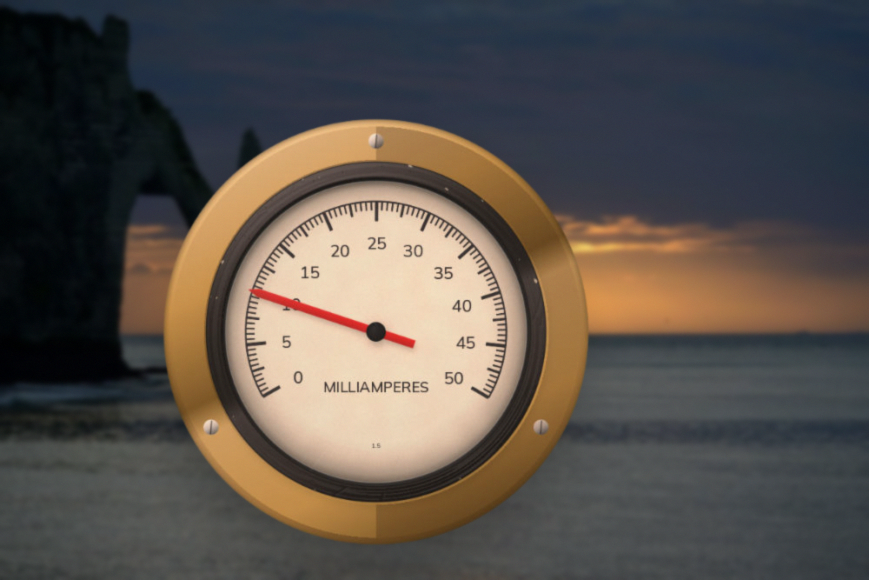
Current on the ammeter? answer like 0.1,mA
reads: 10,mA
